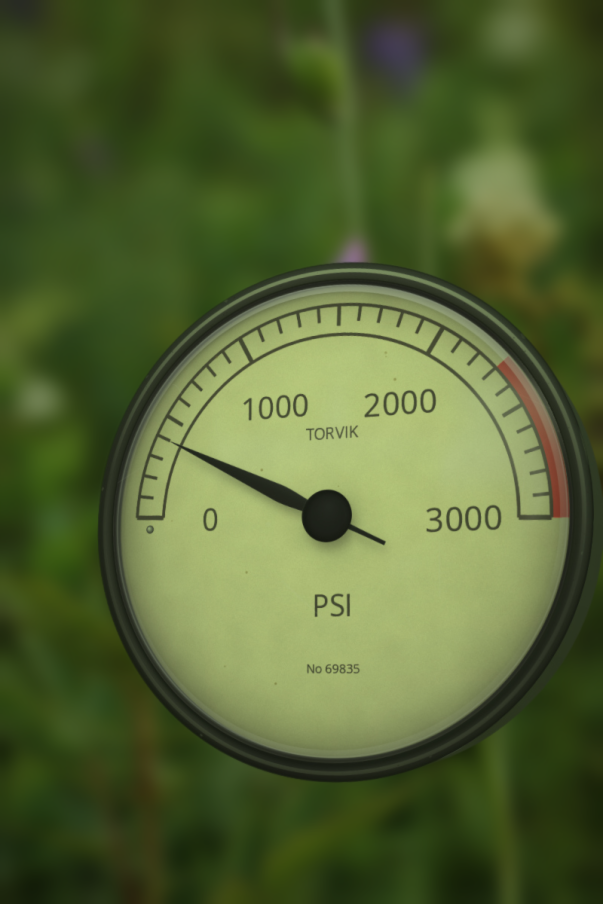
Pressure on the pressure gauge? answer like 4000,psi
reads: 400,psi
